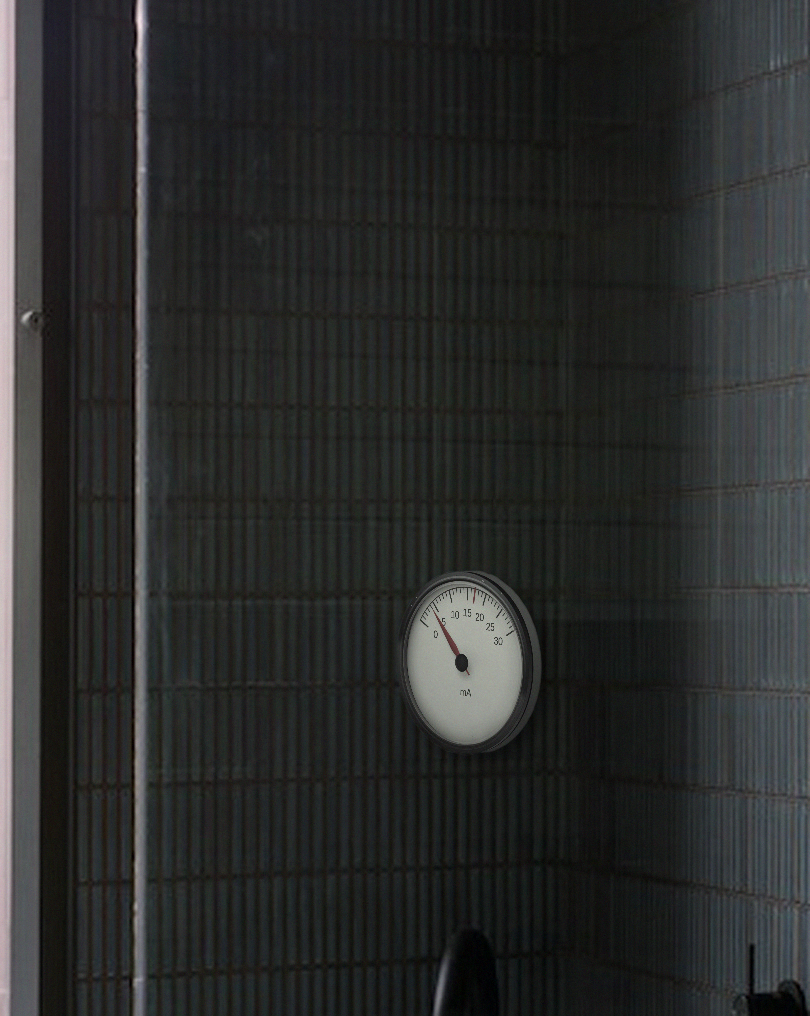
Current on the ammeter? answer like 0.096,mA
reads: 5,mA
